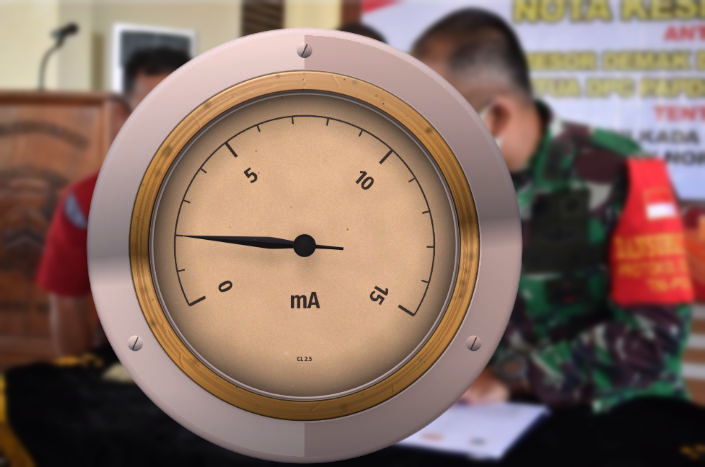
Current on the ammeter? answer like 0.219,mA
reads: 2,mA
